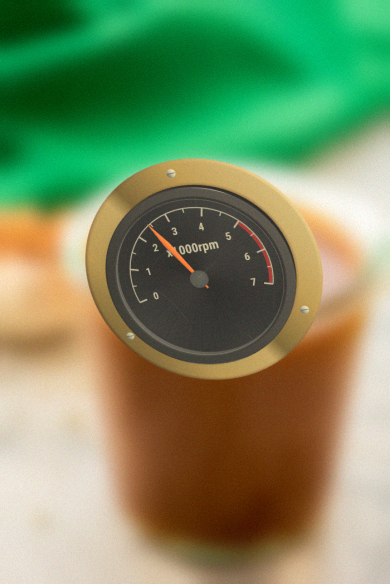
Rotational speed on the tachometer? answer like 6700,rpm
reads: 2500,rpm
